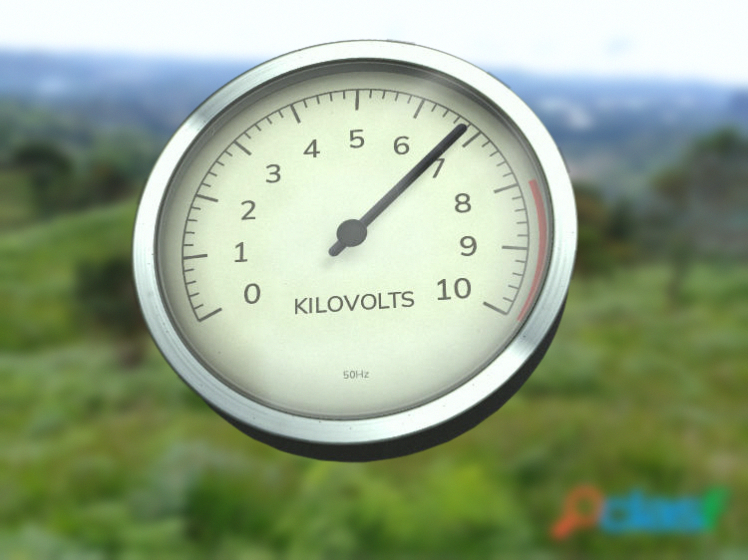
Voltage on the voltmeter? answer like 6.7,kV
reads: 6.8,kV
